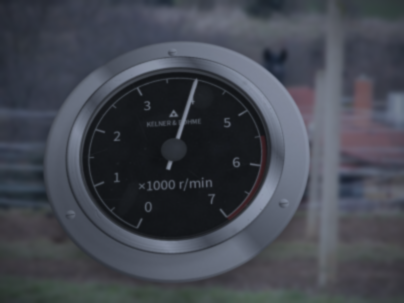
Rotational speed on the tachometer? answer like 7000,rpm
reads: 4000,rpm
